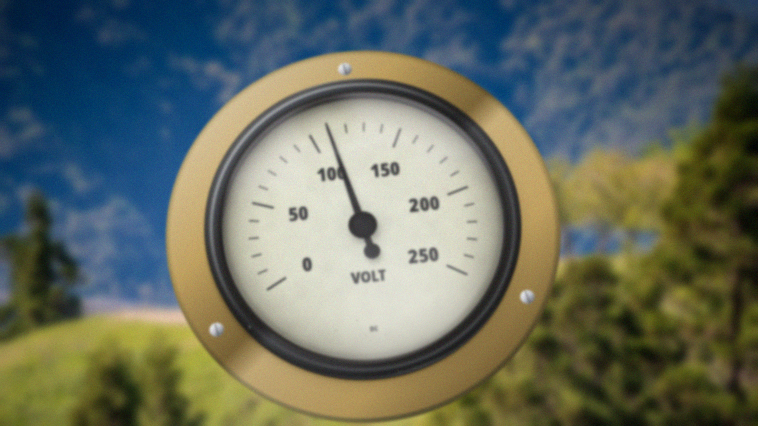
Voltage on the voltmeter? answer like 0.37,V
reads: 110,V
